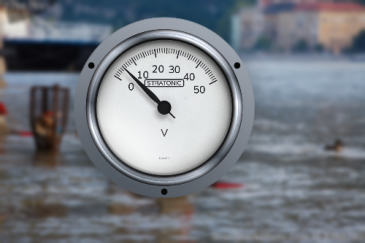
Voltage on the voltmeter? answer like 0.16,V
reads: 5,V
